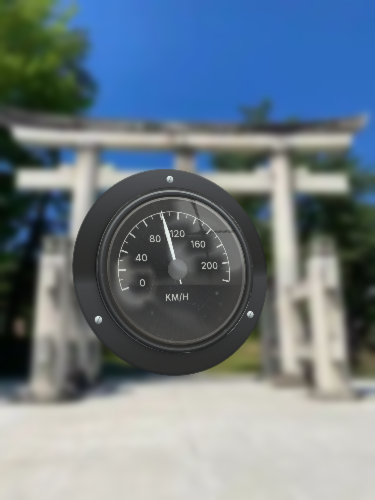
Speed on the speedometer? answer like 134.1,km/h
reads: 100,km/h
